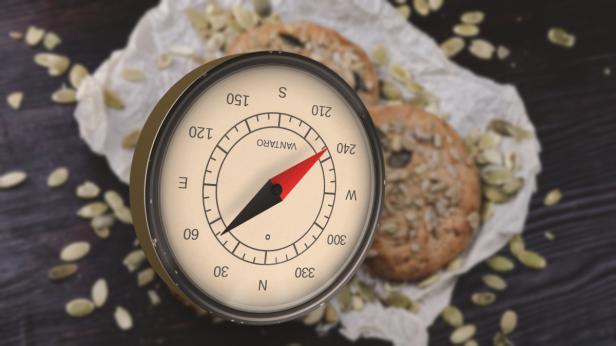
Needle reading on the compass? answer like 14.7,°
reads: 230,°
